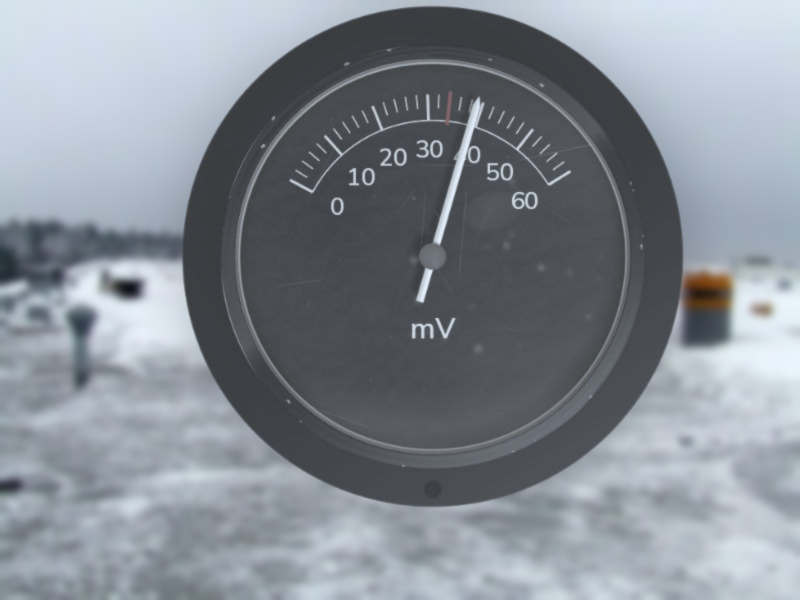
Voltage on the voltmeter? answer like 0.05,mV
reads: 39,mV
